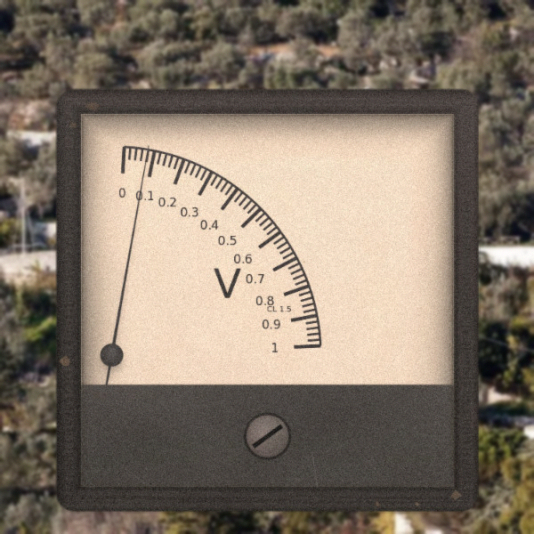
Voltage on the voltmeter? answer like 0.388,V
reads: 0.08,V
